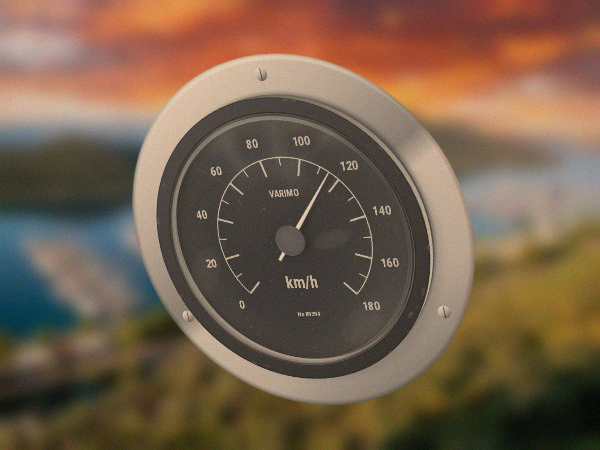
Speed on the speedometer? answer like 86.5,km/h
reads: 115,km/h
